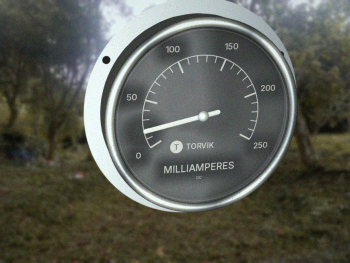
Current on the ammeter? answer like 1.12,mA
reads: 20,mA
